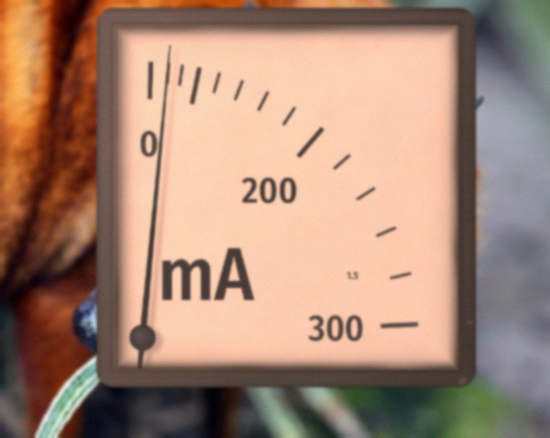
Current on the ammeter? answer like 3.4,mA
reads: 60,mA
